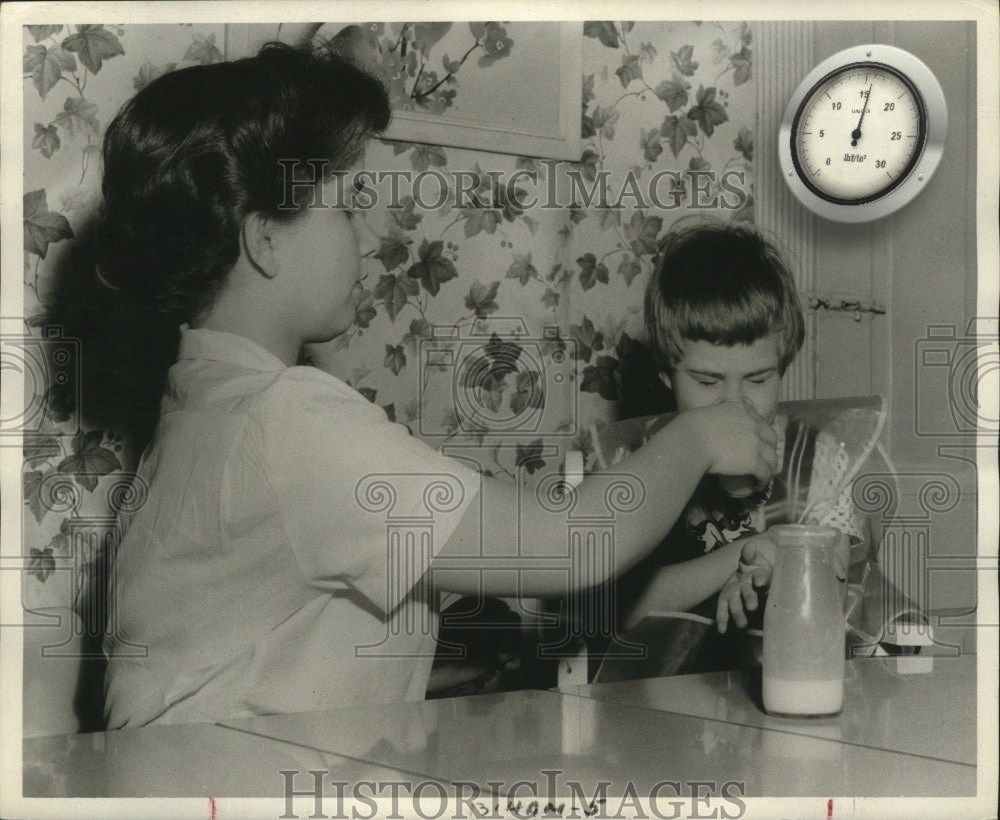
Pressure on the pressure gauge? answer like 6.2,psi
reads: 16,psi
